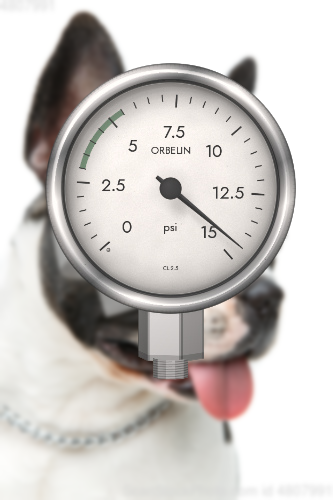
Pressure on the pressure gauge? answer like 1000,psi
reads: 14.5,psi
